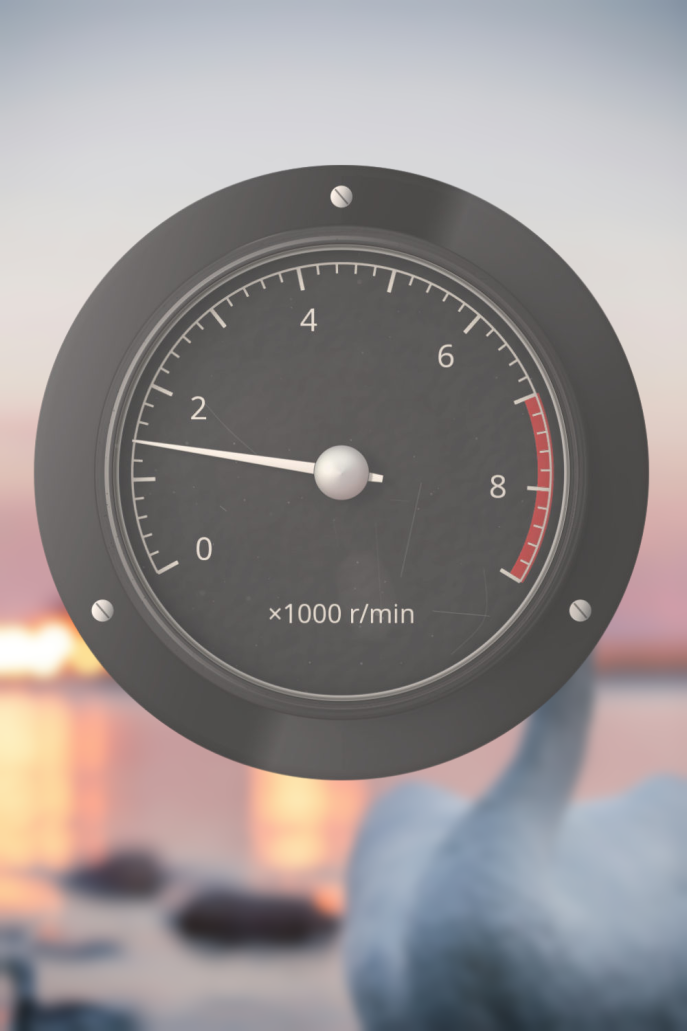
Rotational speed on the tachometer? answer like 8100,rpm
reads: 1400,rpm
